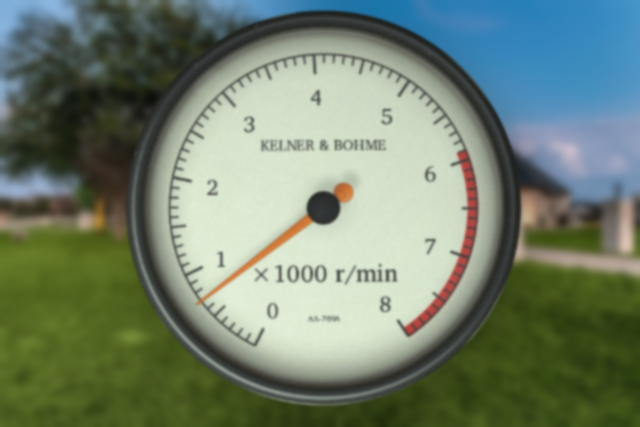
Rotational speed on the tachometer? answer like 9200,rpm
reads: 700,rpm
